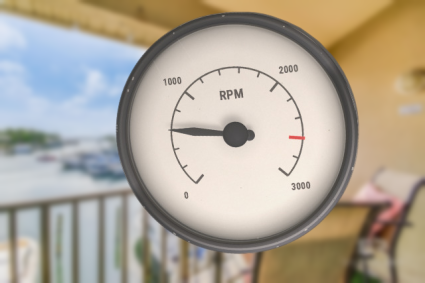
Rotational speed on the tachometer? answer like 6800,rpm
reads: 600,rpm
